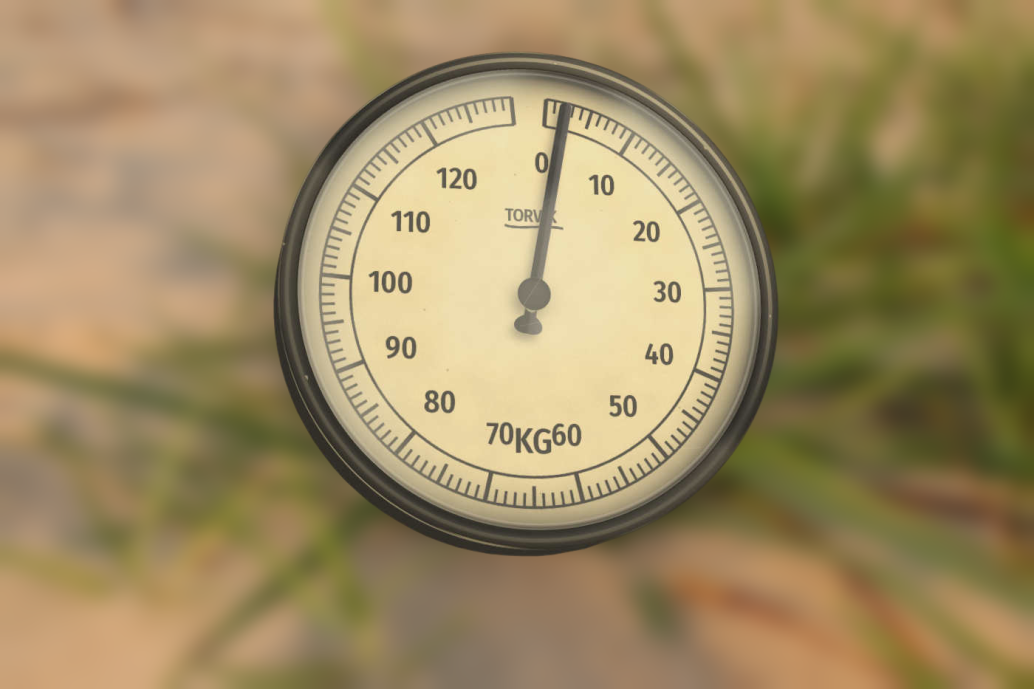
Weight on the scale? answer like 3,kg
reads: 2,kg
